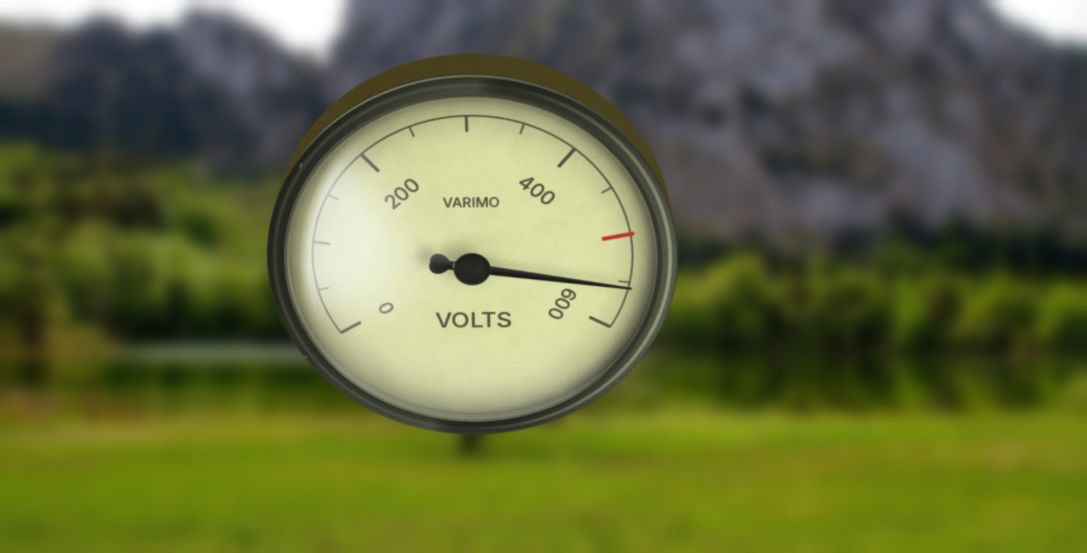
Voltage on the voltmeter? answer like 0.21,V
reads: 550,V
